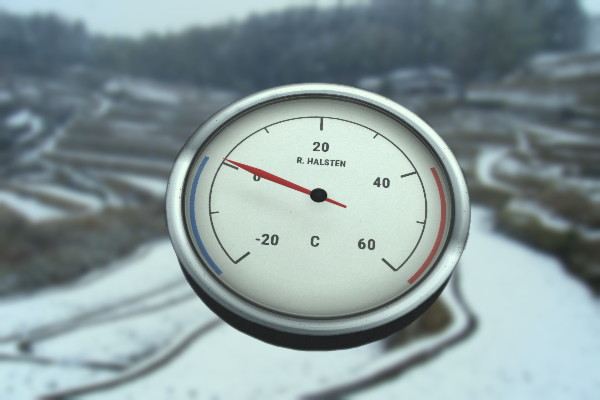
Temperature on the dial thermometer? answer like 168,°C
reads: 0,°C
